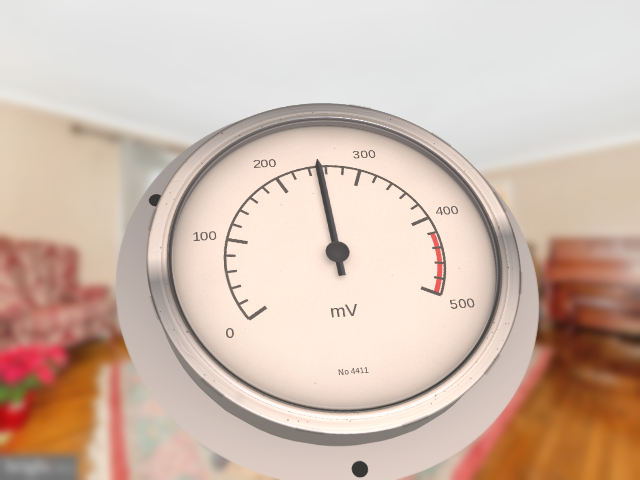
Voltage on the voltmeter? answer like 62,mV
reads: 250,mV
